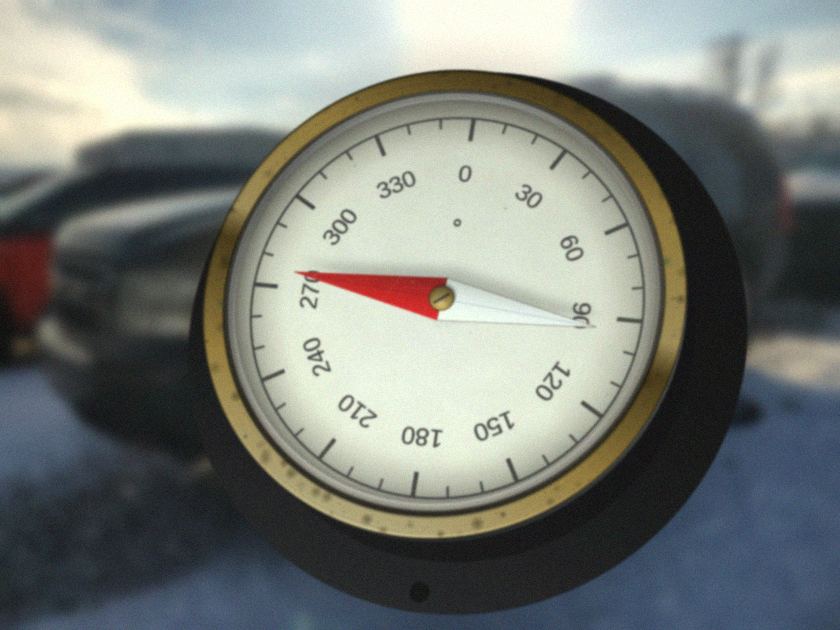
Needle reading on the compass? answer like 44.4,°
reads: 275,°
